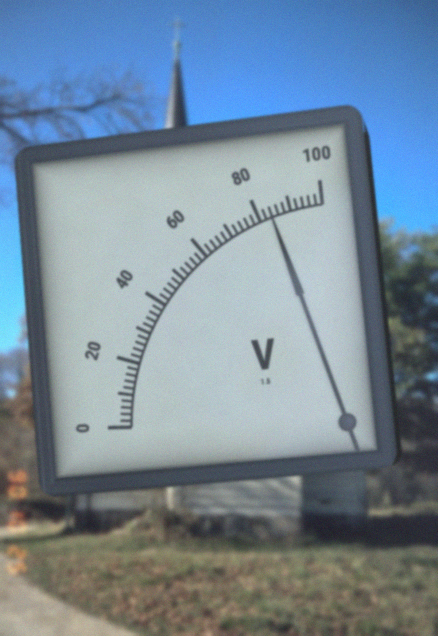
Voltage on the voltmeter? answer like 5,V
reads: 84,V
